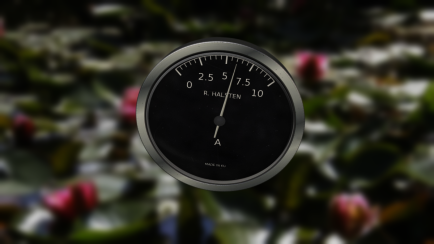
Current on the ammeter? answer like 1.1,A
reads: 6,A
